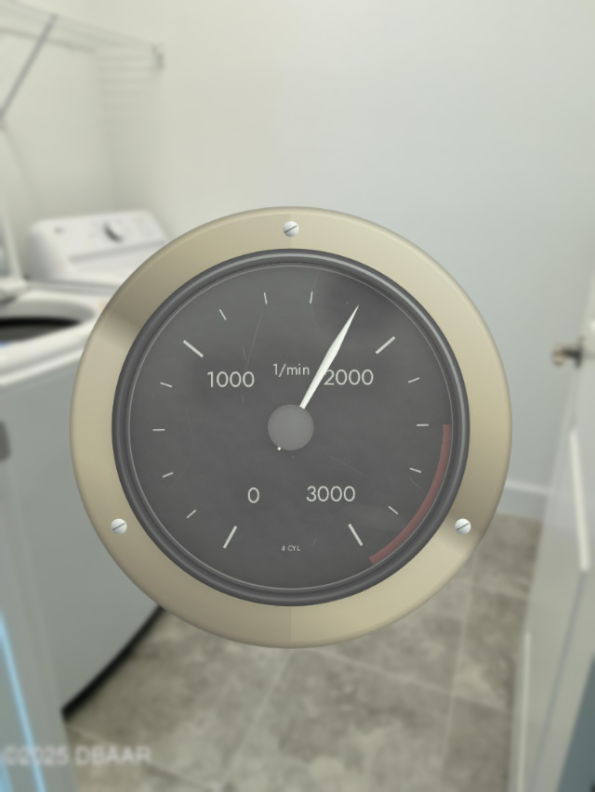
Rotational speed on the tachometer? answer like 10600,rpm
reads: 1800,rpm
